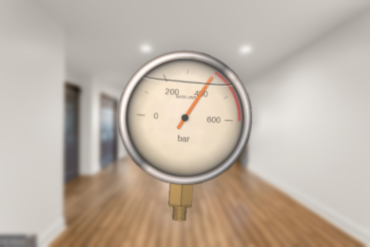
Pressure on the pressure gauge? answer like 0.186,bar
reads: 400,bar
